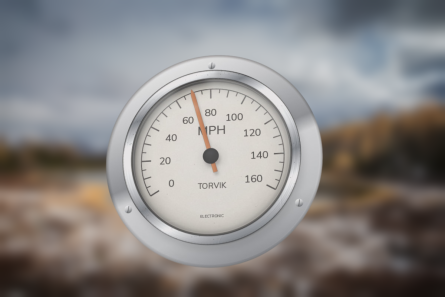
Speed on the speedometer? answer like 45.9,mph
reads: 70,mph
